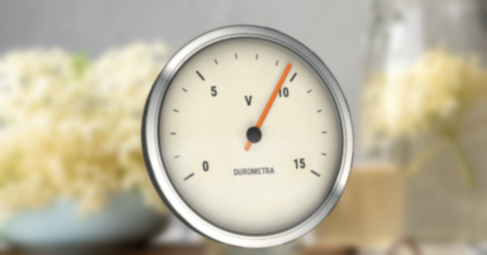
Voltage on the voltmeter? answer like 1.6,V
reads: 9.5,V
